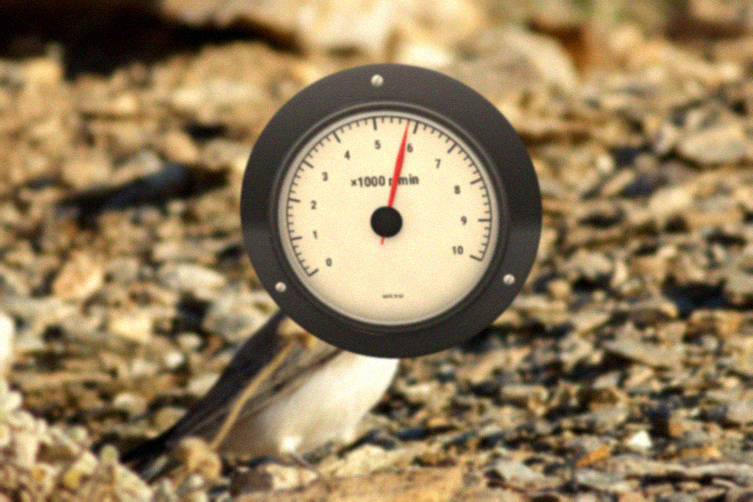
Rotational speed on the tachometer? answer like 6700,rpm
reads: 5800,rpm
